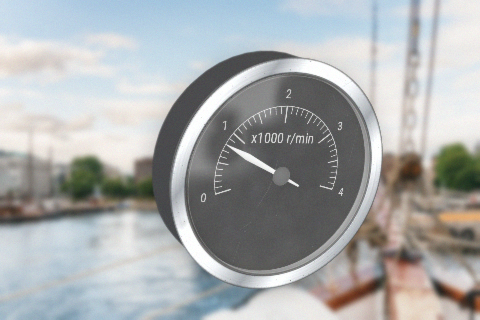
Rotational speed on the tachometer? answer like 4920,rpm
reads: 800,rpm
